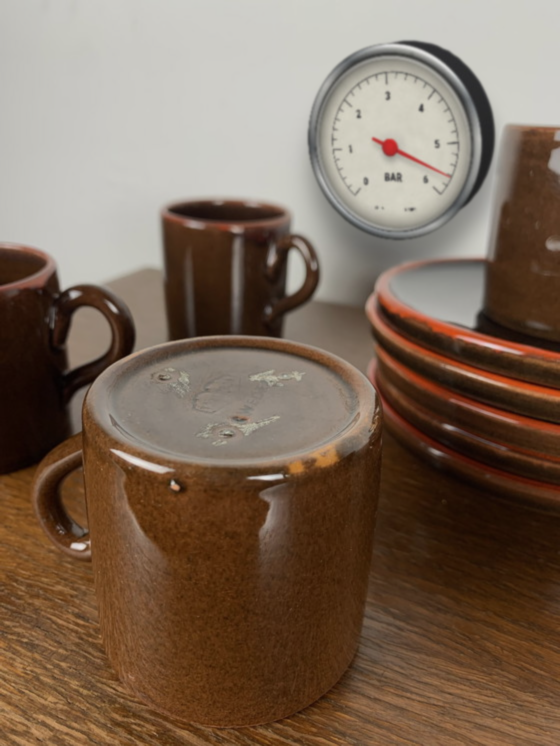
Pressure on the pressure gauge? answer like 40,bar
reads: 5.6,bar
